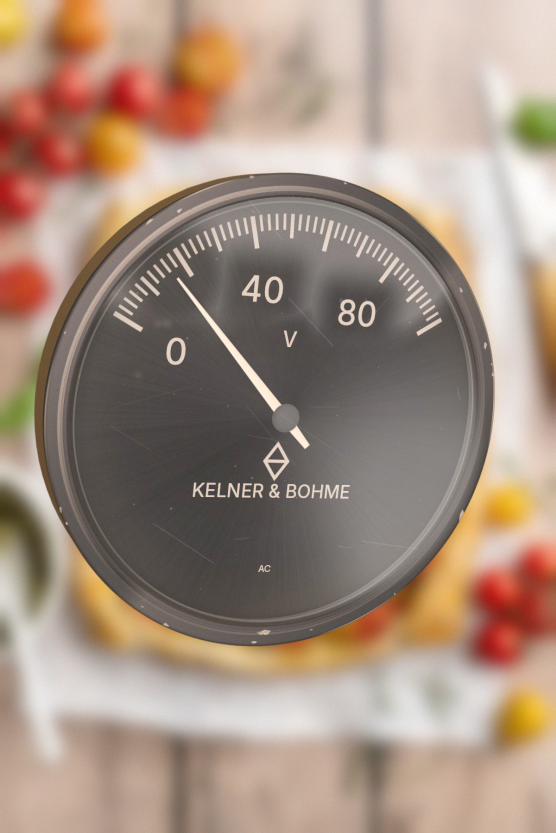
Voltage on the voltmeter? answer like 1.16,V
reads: 16,V
